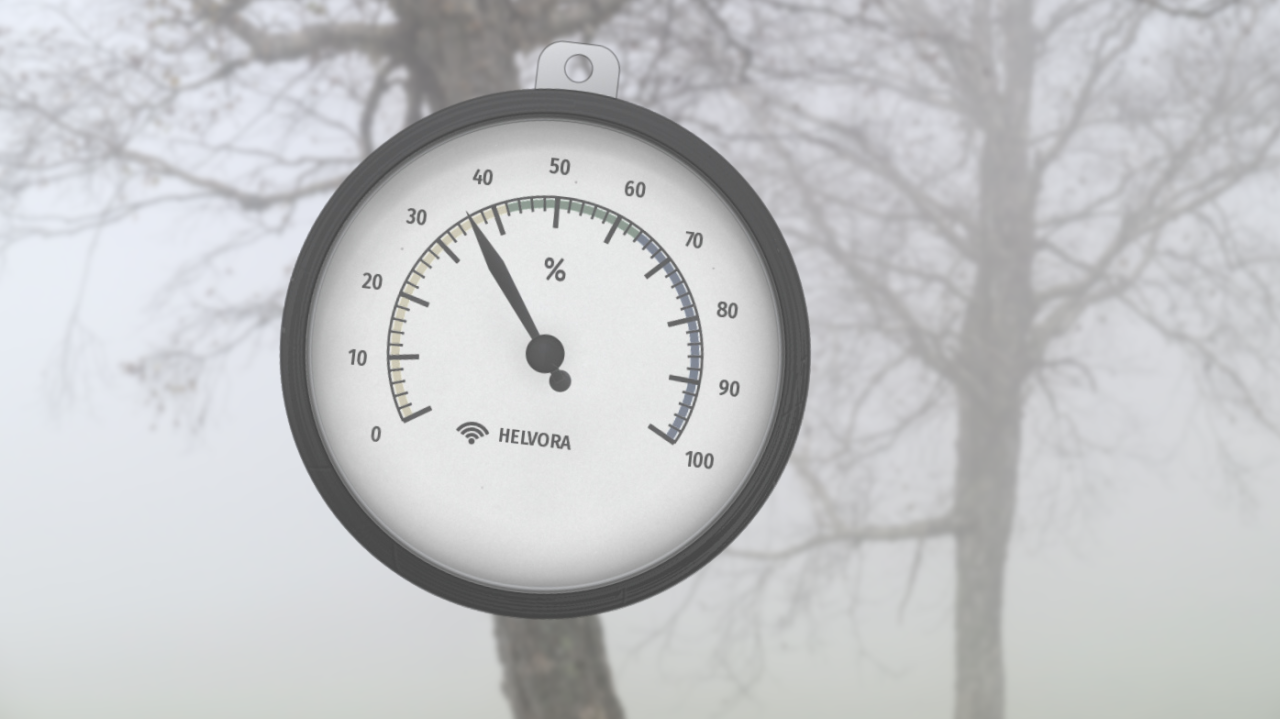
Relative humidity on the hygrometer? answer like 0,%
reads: 36,%
